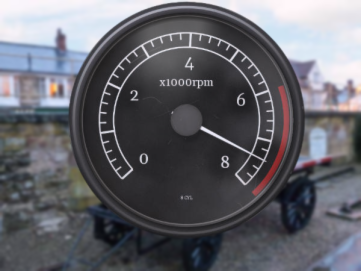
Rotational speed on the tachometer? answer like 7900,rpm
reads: 7400,rpm
